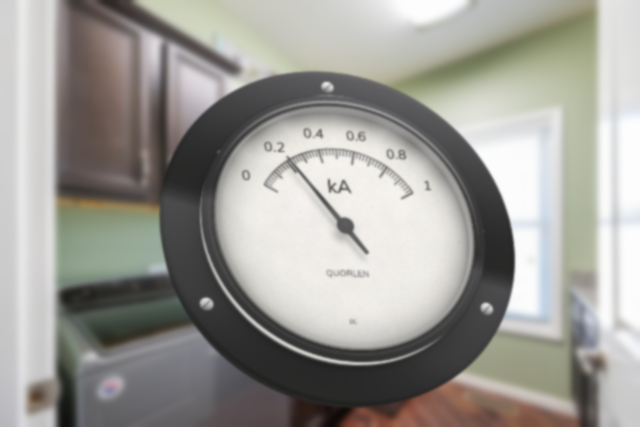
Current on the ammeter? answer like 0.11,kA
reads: 0.2,kA
